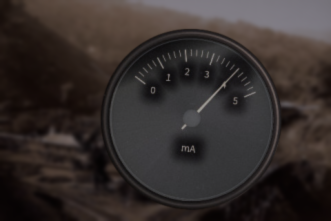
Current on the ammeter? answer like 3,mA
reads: 4,mA
